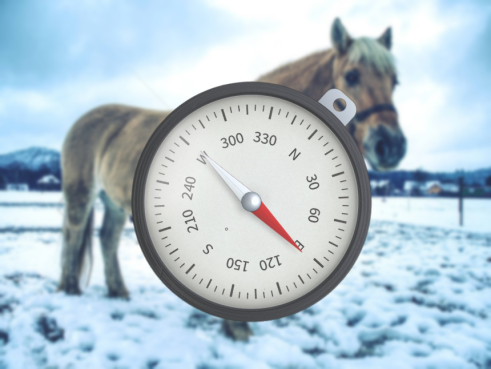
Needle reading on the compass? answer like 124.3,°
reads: 92.5,°
